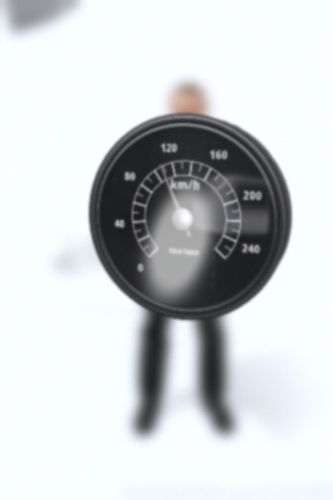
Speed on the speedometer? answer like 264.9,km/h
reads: 110,km/h
